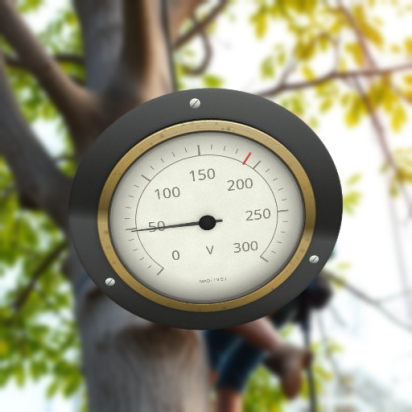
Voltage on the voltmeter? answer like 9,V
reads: 50,V
